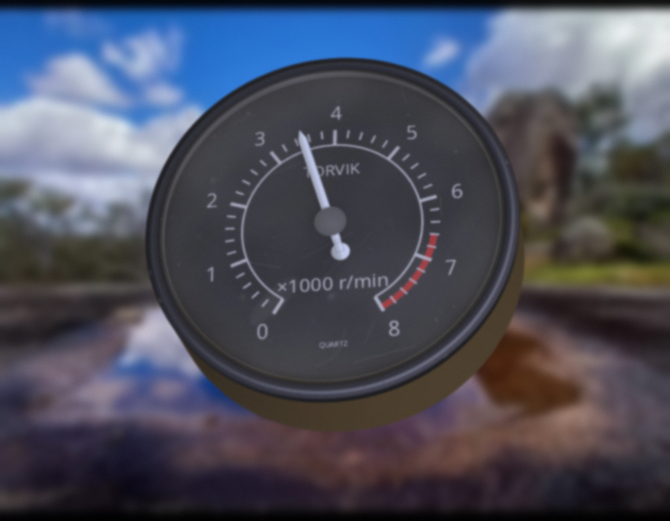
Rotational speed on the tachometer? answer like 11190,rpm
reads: 3500,rpm
